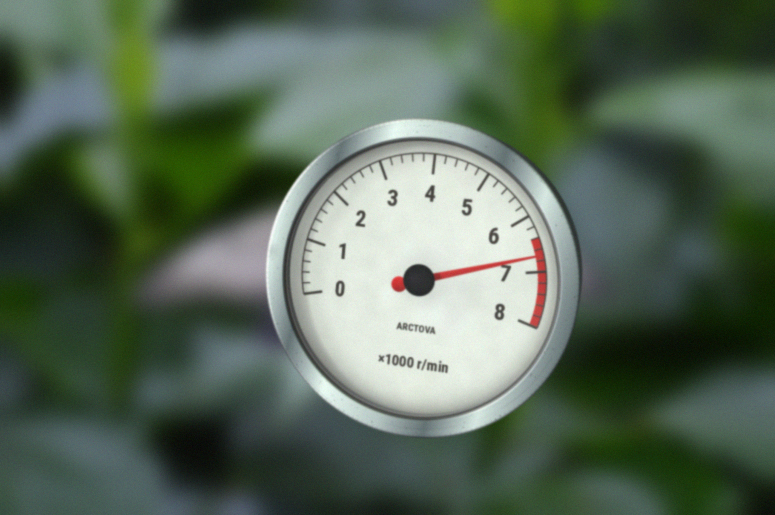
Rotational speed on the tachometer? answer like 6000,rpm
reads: 6700,rpm
